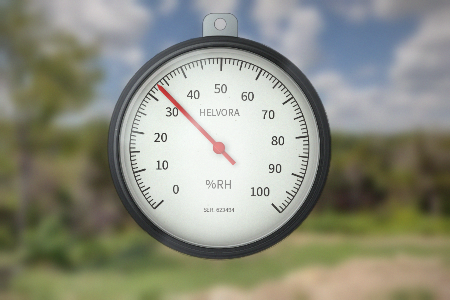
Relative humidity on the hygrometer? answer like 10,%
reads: 33,%
